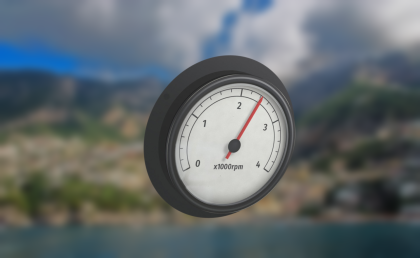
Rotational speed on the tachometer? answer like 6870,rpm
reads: 2400,rpm
